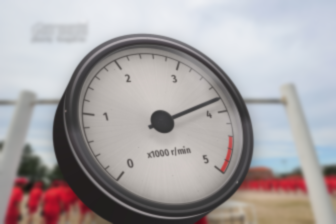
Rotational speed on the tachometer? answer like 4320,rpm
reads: 3800,rpm
